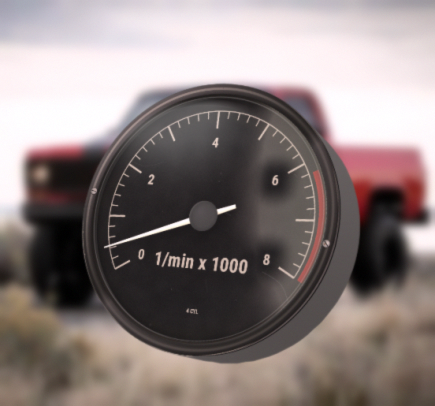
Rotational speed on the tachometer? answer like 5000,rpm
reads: 400,rpm
